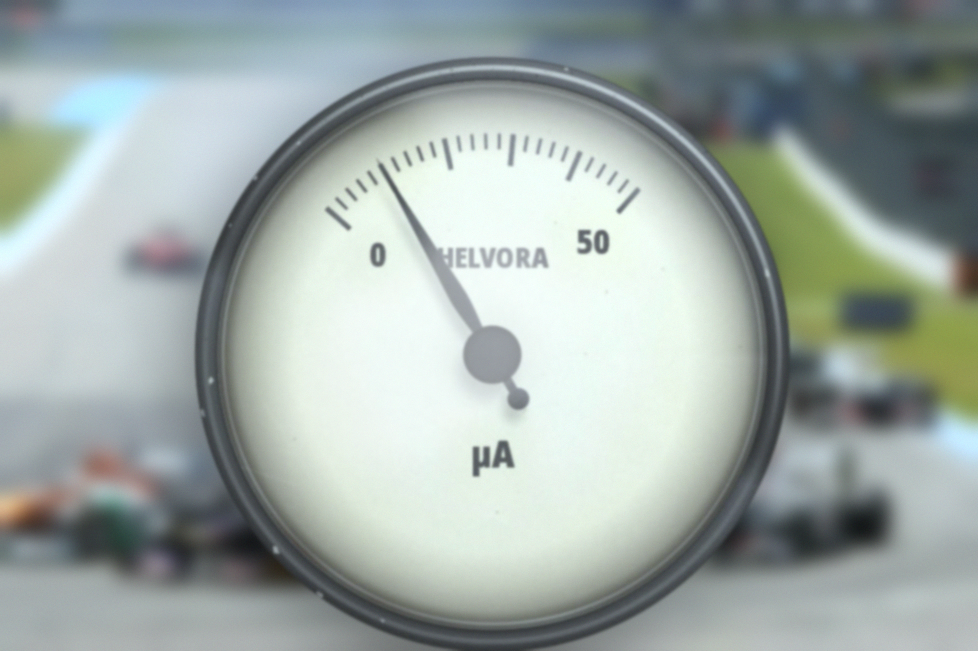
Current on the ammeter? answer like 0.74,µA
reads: 10,µA
